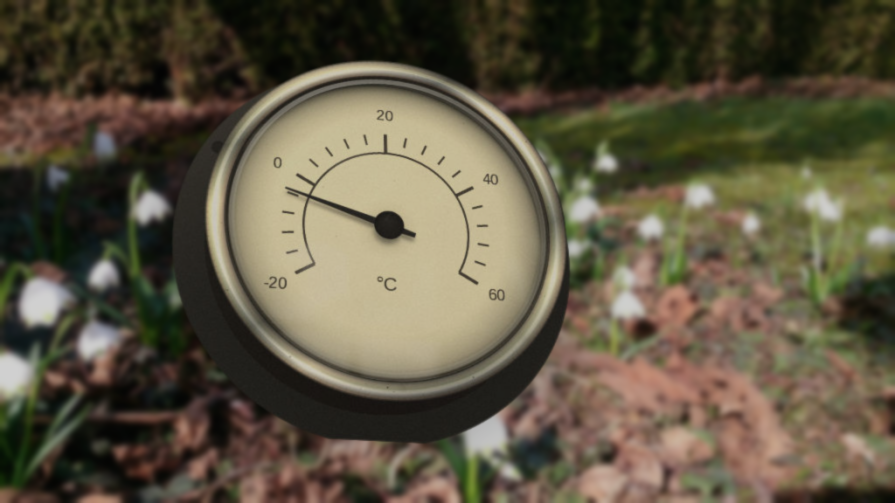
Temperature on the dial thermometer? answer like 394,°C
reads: -4,°C
